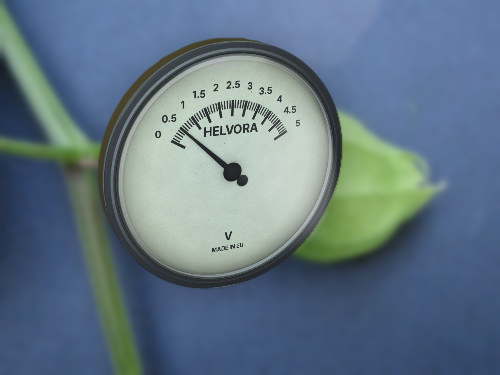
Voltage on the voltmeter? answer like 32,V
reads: 0.5,V
